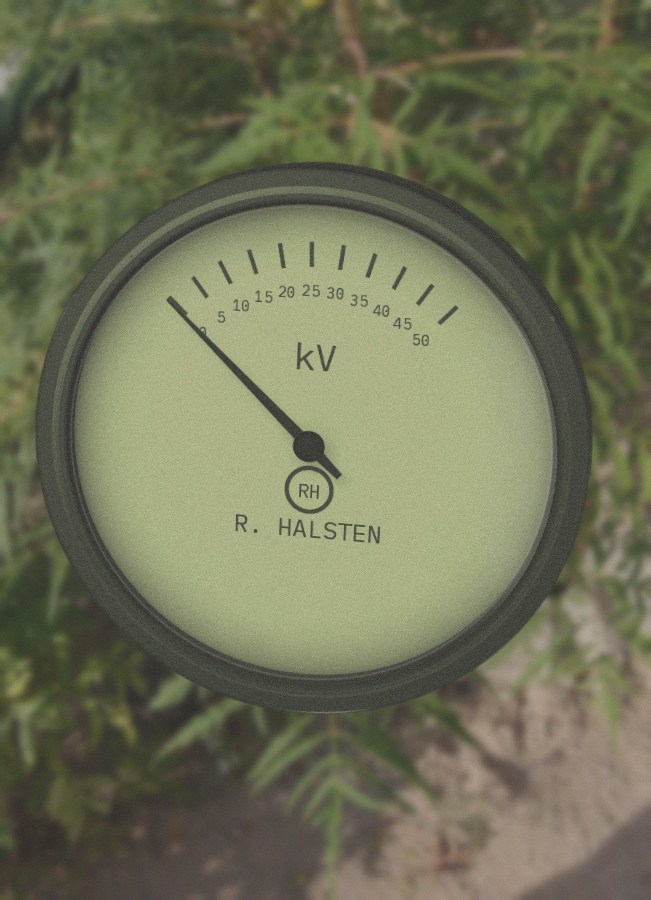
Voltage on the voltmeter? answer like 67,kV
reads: 0,kV
